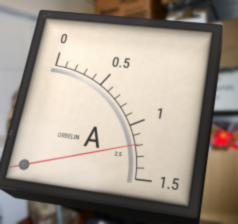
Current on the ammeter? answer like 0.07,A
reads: 1.2,A
